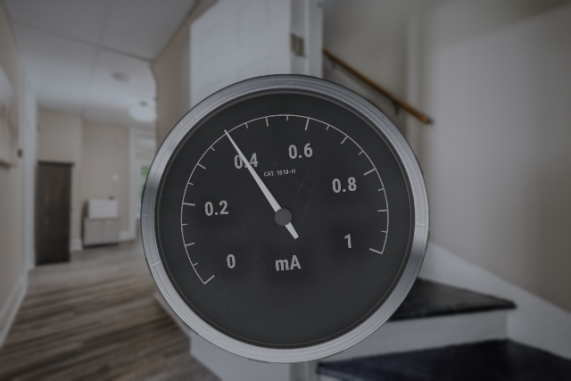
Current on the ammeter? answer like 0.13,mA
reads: 0.4,mA
